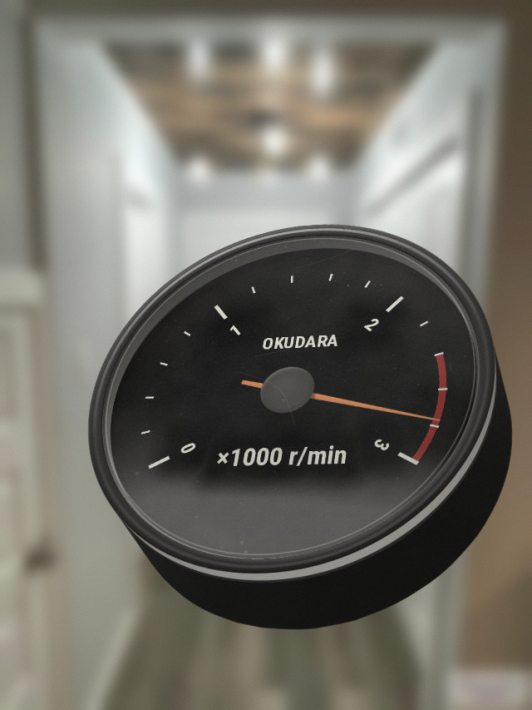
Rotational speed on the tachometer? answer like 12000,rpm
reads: 2800,rpm
